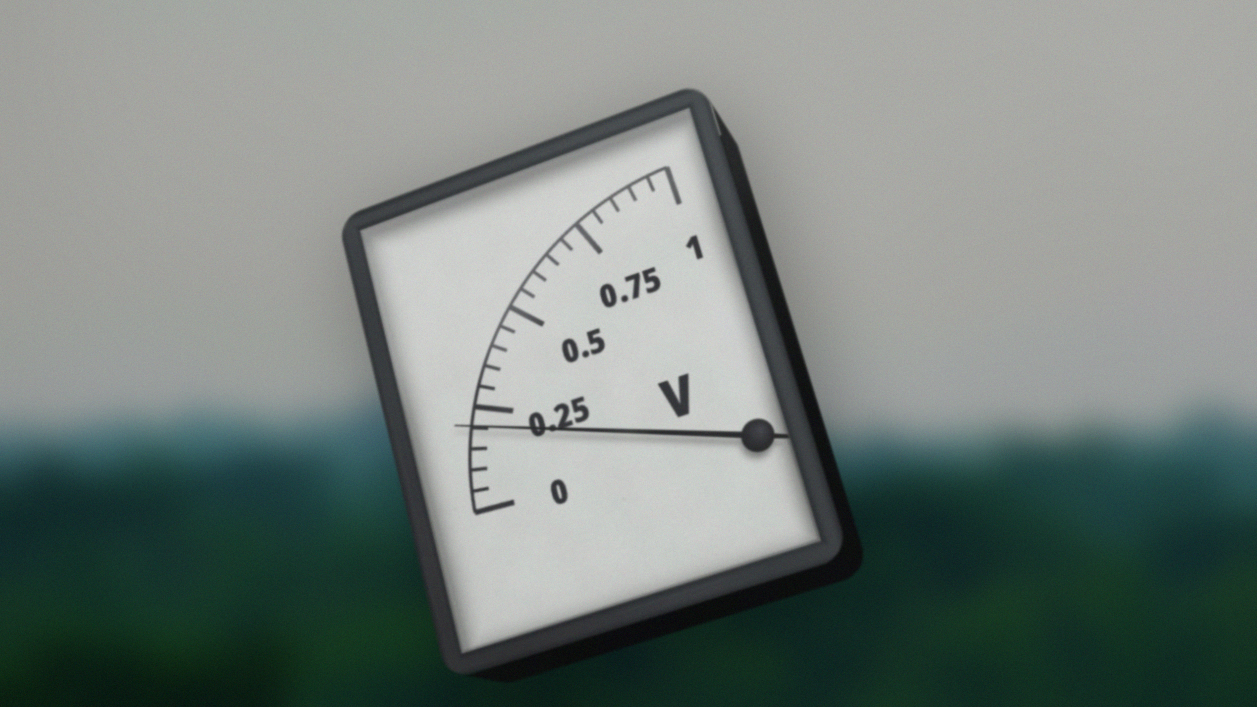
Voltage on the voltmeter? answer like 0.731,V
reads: 0.2,V
